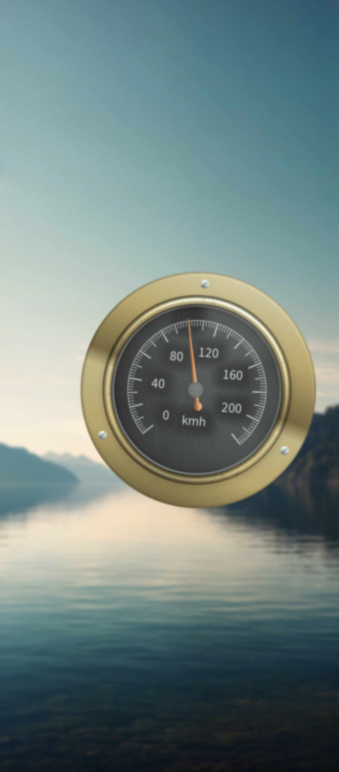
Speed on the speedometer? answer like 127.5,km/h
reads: 100,km/h
